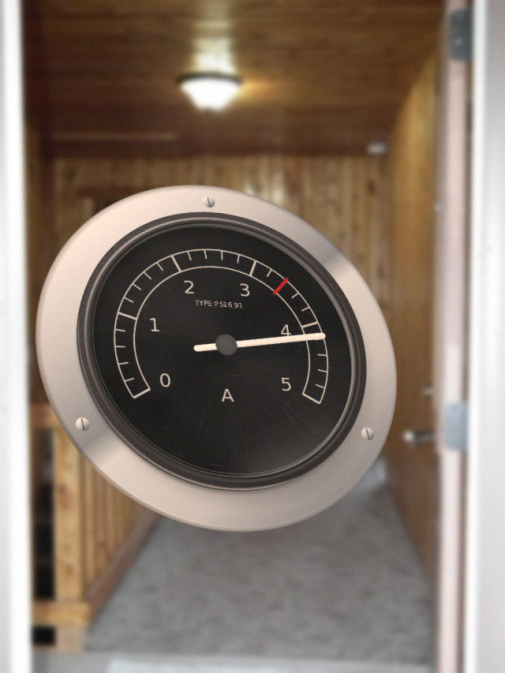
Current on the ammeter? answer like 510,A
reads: 4.2,A
